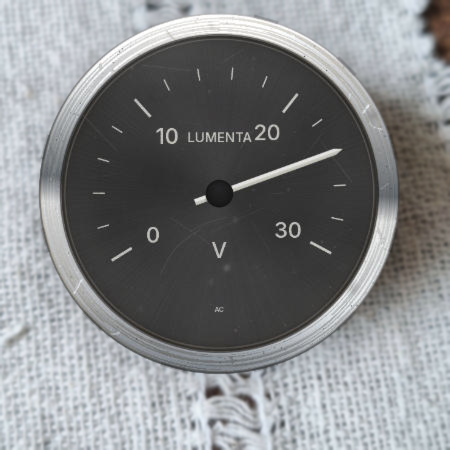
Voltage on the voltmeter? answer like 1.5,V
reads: 24,V
